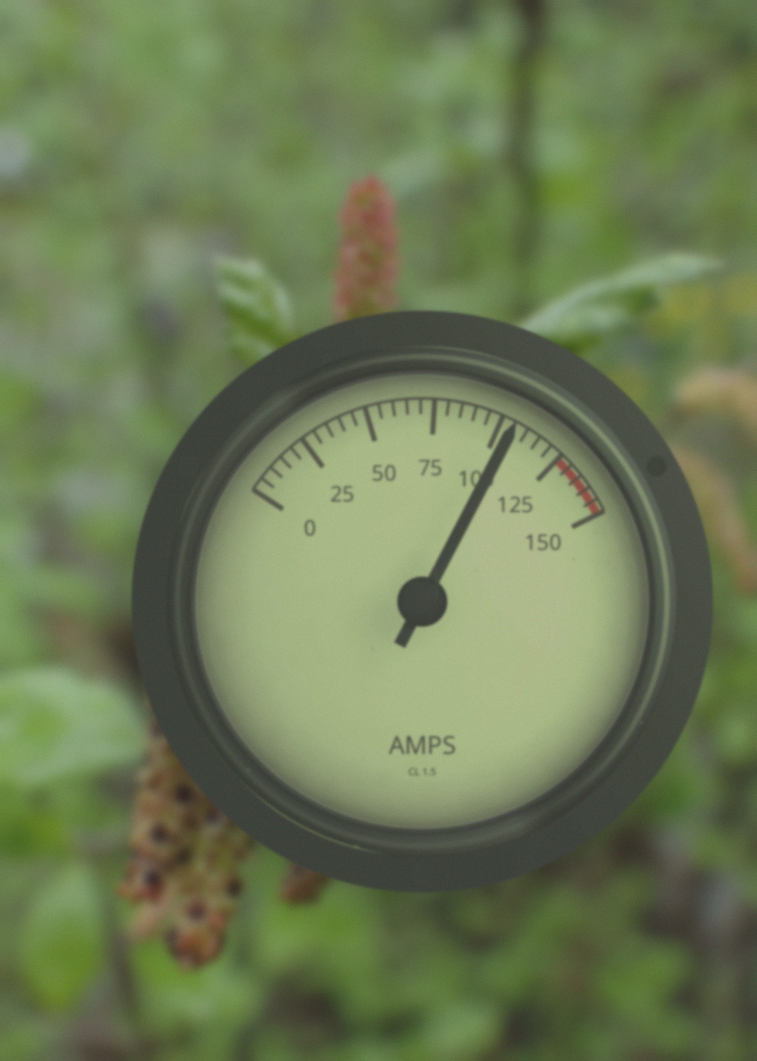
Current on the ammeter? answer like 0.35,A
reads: 105,A
